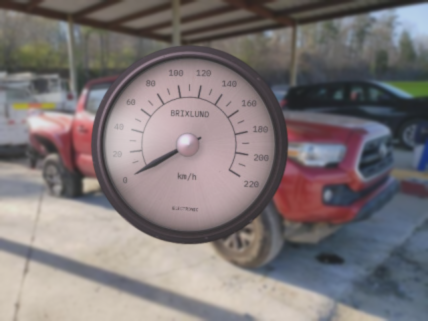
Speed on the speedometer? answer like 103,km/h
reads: 0,km/h
